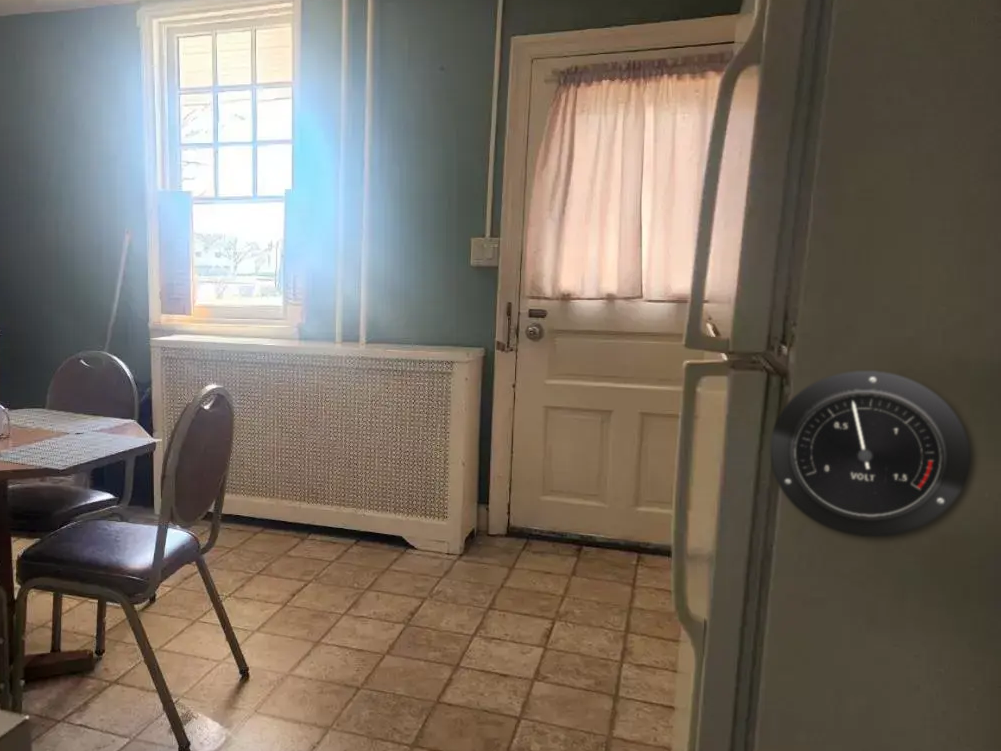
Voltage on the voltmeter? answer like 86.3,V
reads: 0.65,V
